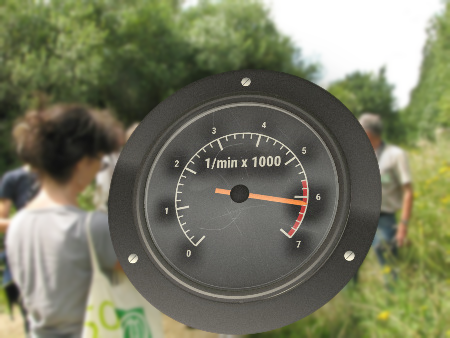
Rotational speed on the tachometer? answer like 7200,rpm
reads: 6200,rpm
